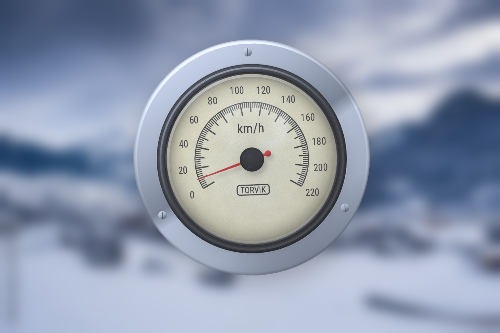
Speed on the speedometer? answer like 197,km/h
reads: 10,km/h
